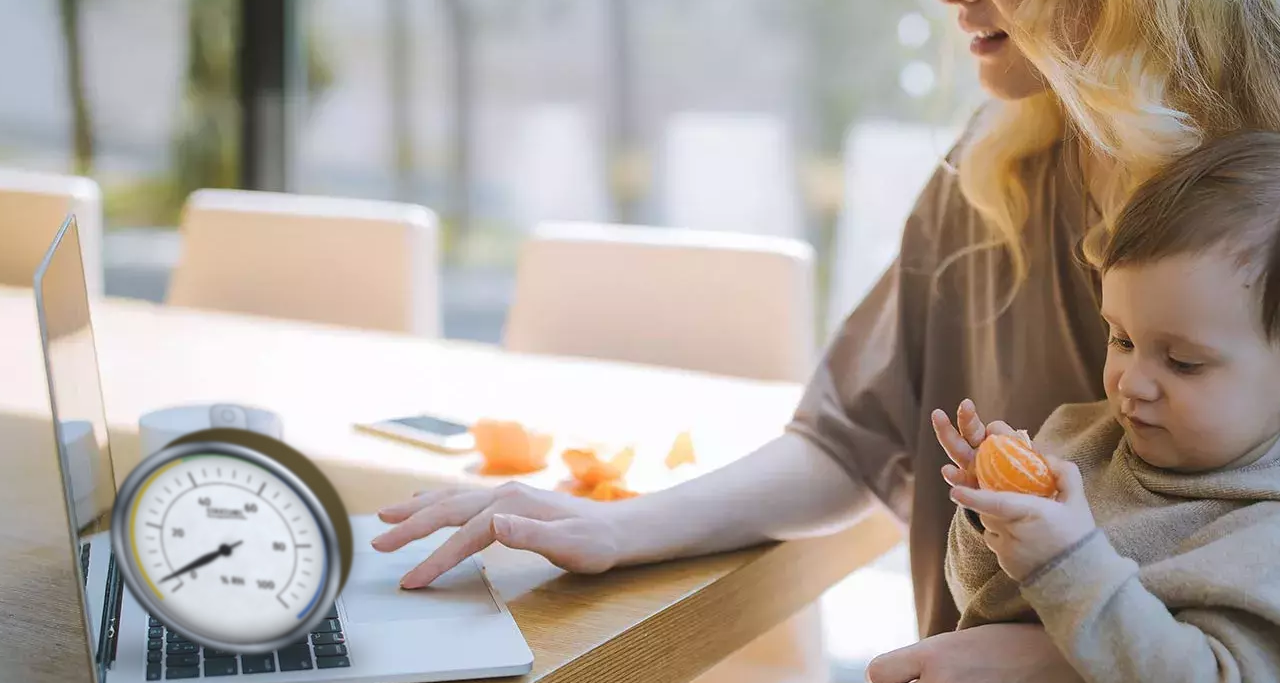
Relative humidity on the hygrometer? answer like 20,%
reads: 4,%
